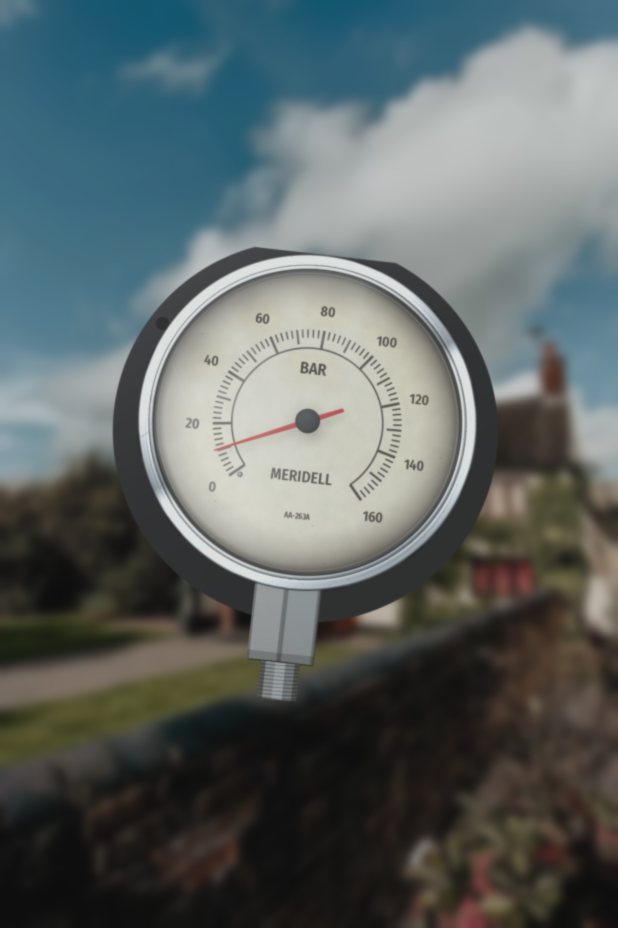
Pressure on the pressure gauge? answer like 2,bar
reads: 10,bar
